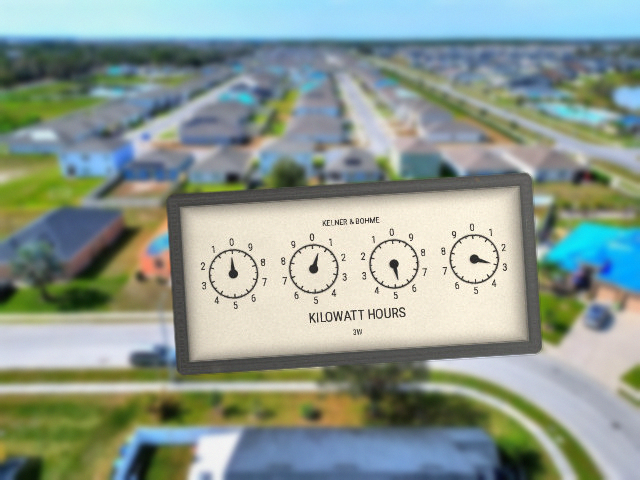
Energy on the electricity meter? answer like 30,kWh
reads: 53,kWh
